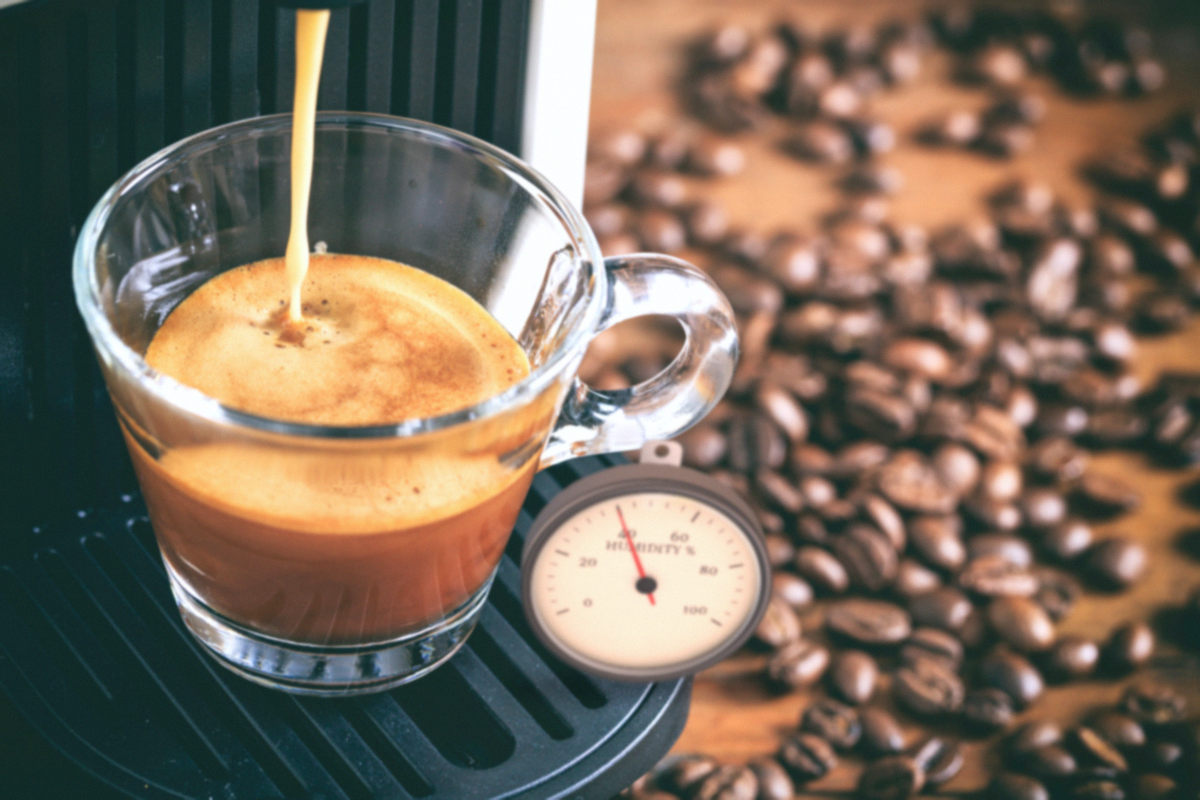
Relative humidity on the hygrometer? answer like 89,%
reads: 40,%
